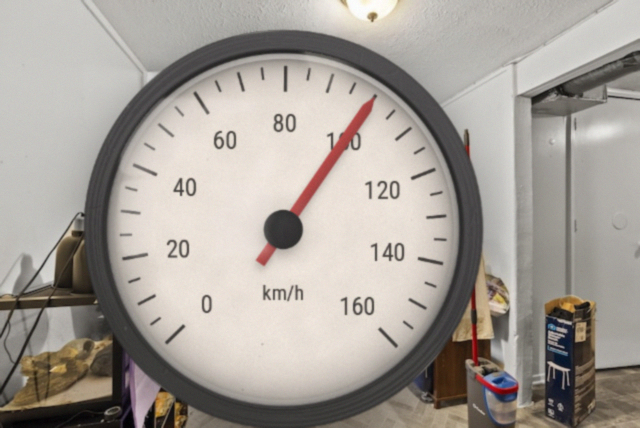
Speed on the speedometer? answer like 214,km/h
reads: 100,km/h
